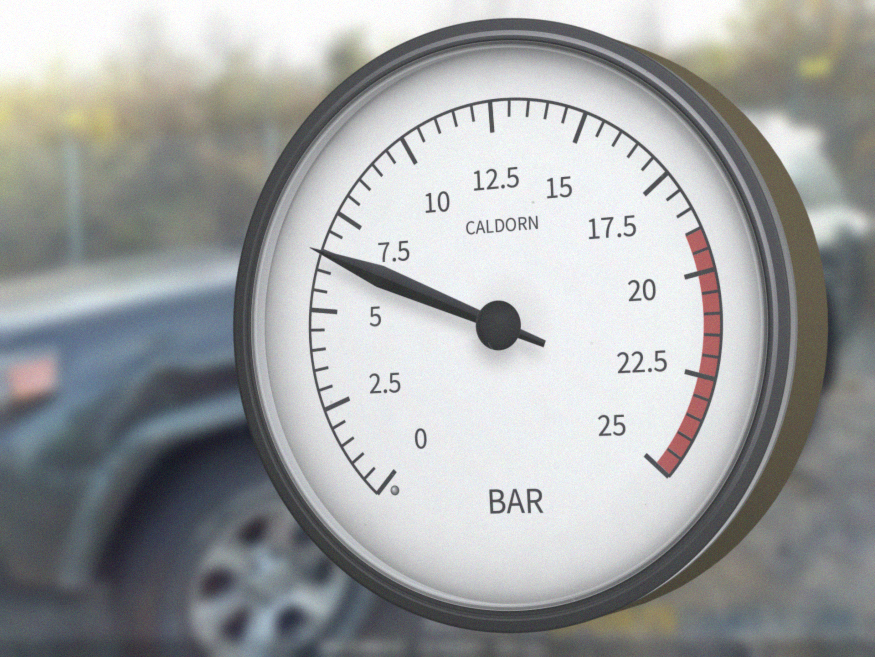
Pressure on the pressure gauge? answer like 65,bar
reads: 6.5,bar
